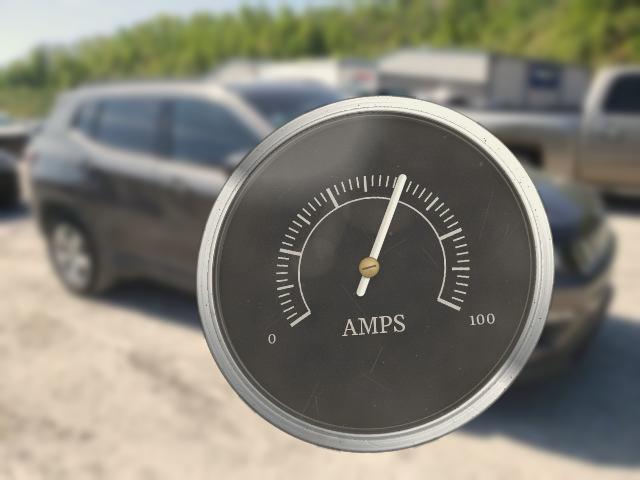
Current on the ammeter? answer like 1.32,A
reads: 60,A
